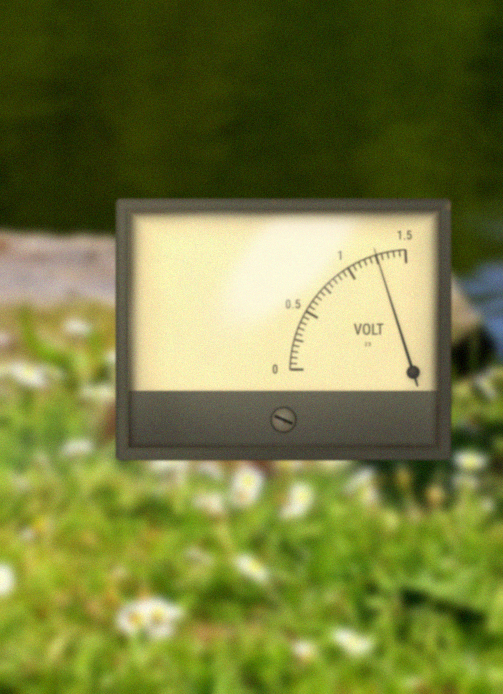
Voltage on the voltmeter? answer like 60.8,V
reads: 1.25,V
